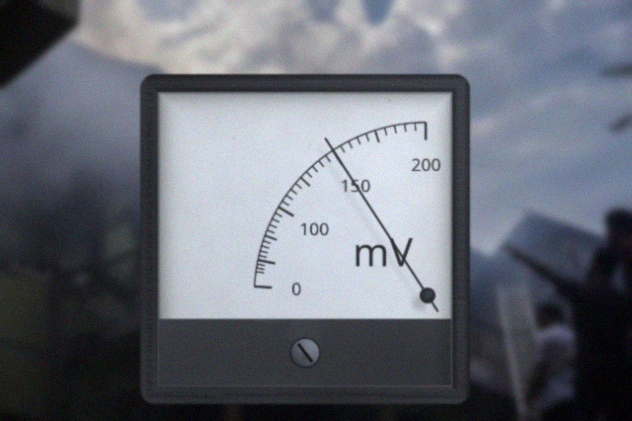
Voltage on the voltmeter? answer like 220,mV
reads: 150,mV
